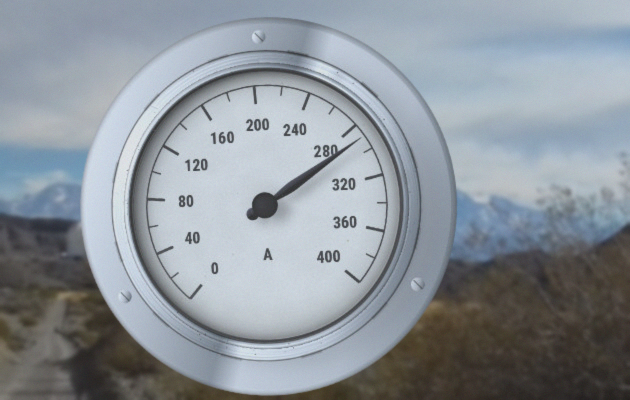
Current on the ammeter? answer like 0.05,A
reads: 290,A
